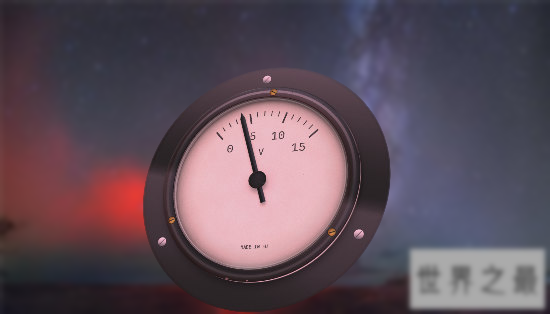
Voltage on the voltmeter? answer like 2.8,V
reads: 4,V
